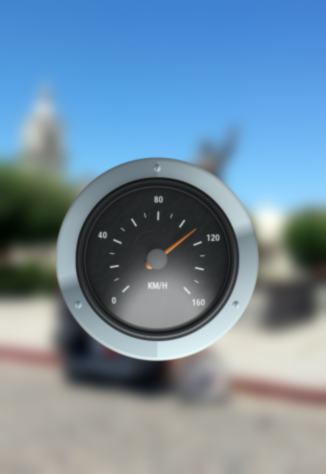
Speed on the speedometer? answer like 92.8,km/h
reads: 110,km/h
